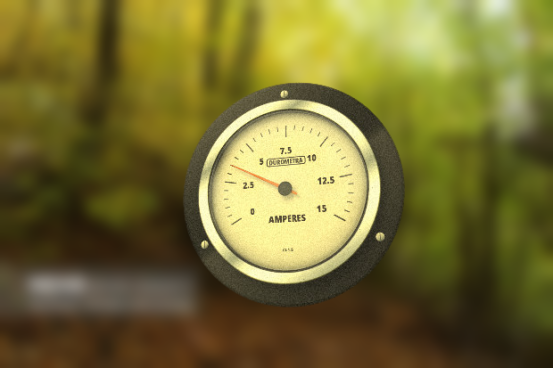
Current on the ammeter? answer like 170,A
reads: 3.5,A
